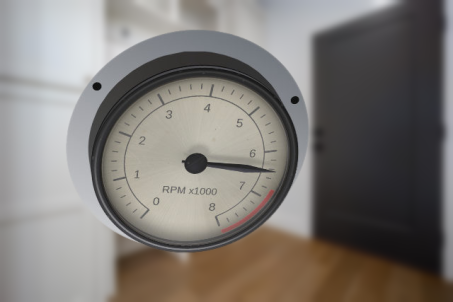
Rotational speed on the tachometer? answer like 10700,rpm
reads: 6400,rpm
